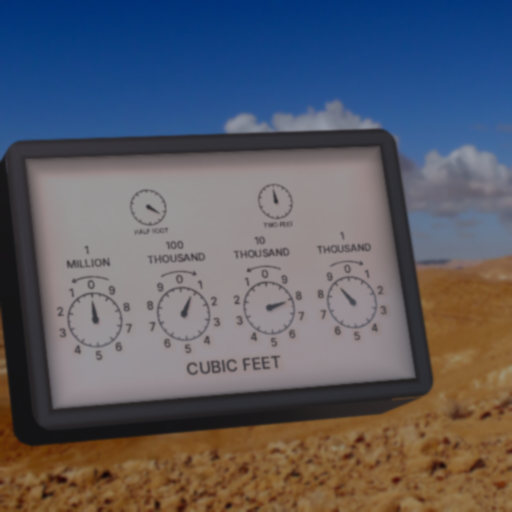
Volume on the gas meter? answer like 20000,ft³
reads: 7900,ft³
